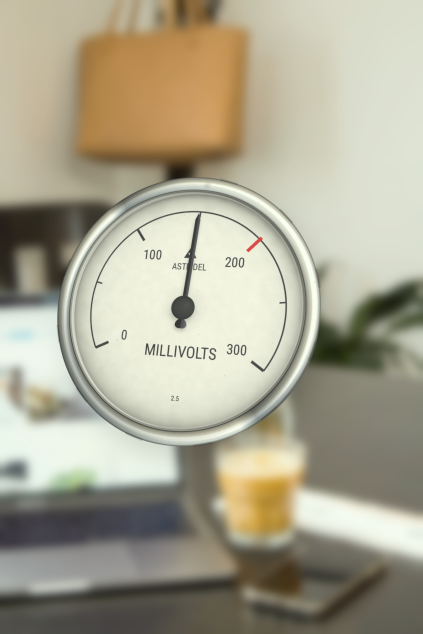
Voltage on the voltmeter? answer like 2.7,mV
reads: 150,mV
